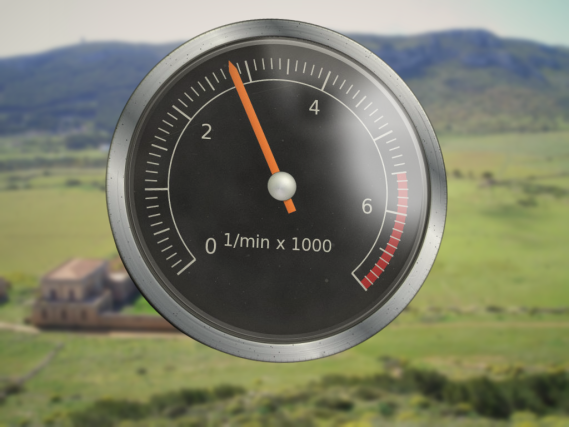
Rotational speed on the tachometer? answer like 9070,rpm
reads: 2800,rpm
